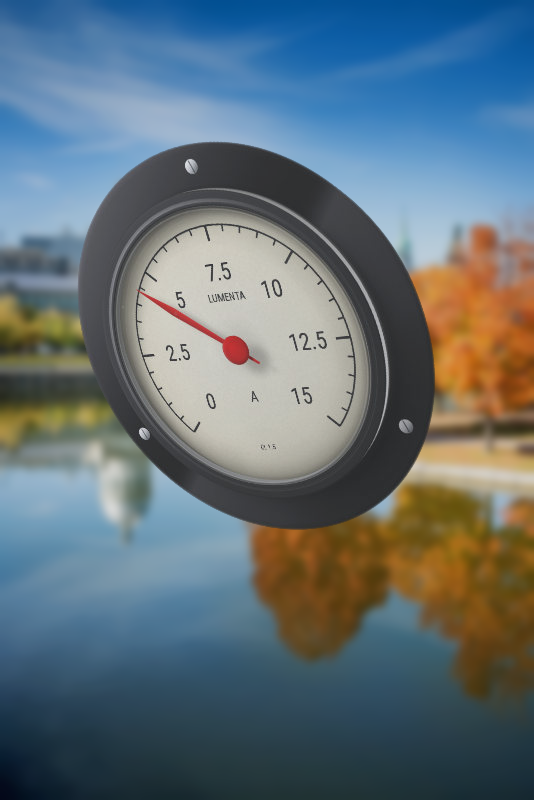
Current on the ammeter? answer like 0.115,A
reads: 4.5,A
